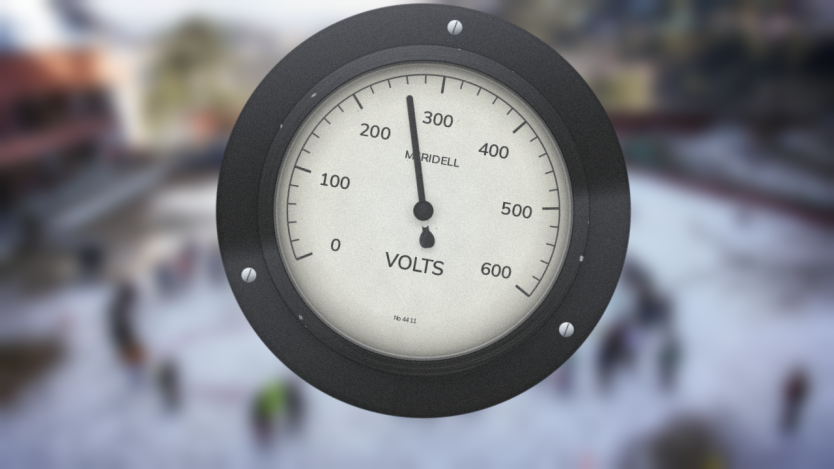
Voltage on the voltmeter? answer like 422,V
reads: 260,V
